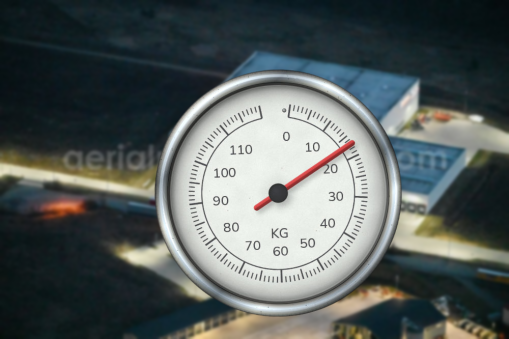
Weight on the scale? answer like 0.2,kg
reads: 17,kg
